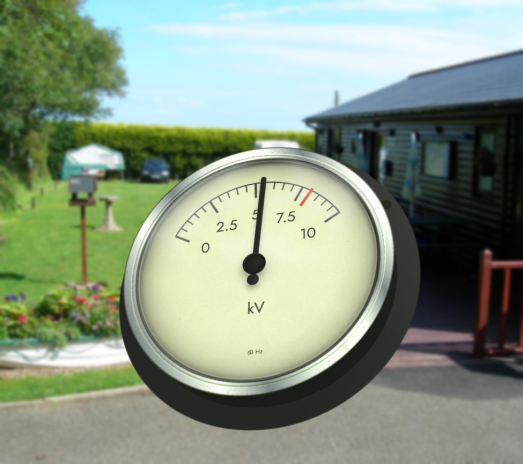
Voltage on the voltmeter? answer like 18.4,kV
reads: 5.5,kV
